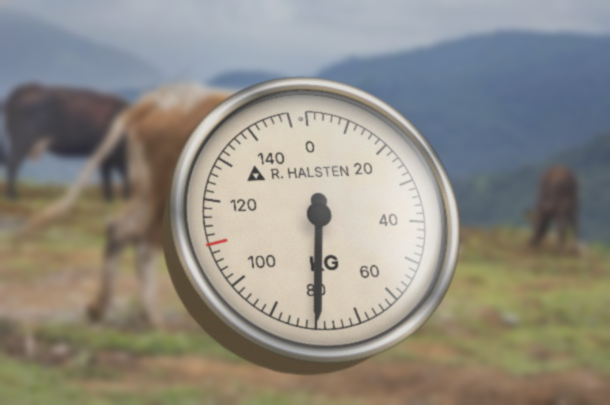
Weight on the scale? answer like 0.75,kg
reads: 80,kg
